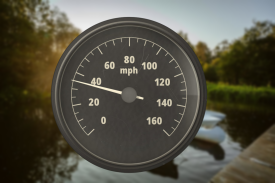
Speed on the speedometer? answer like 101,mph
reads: 35,mph
